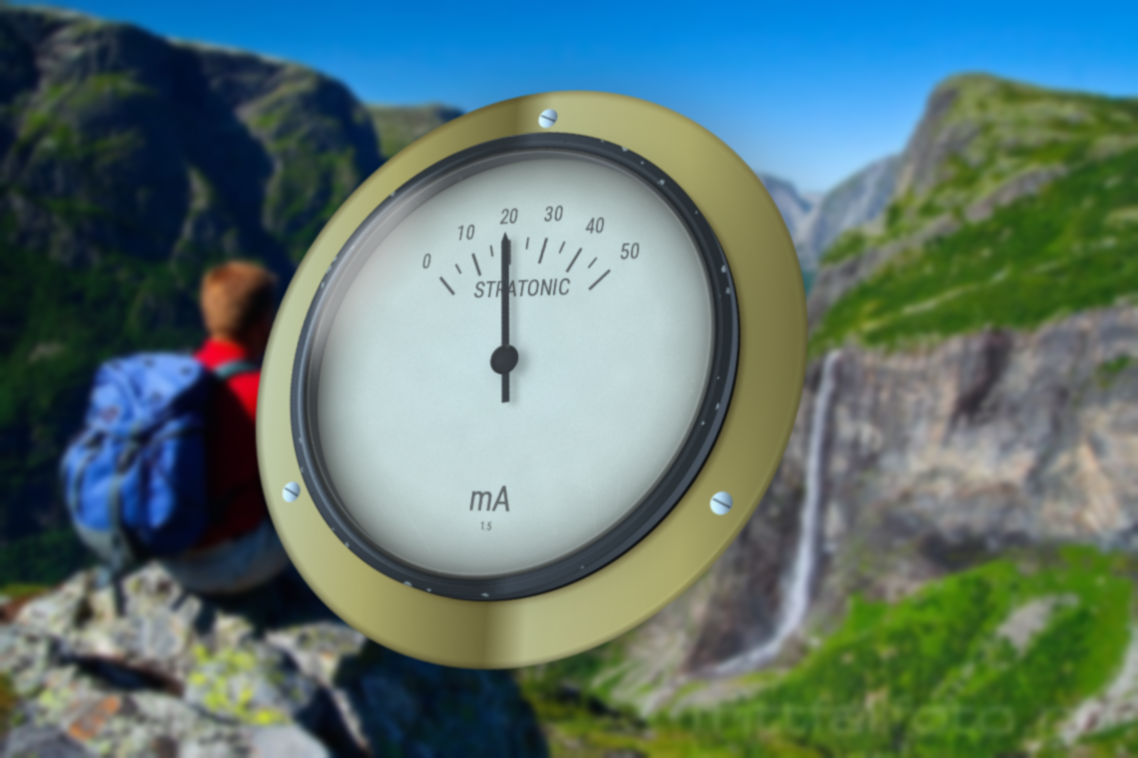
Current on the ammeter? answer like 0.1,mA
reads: 20,mA
